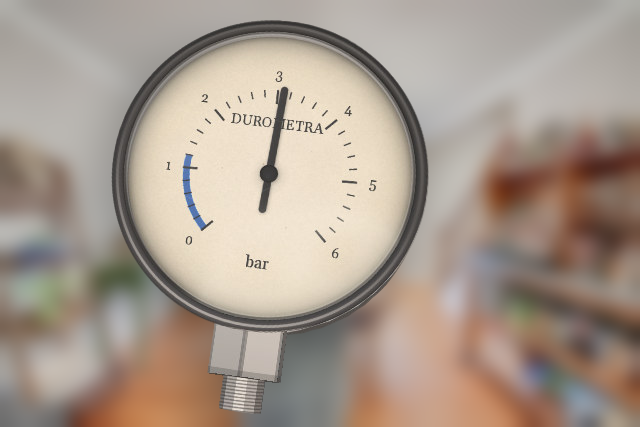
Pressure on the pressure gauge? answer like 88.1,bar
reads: 3.1,bar
